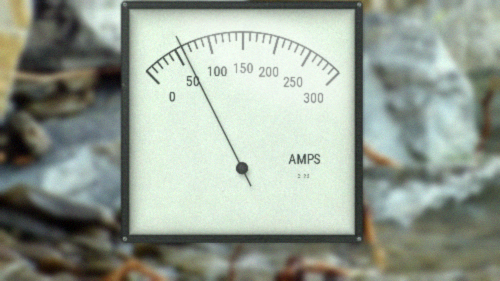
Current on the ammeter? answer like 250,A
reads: 60,A
